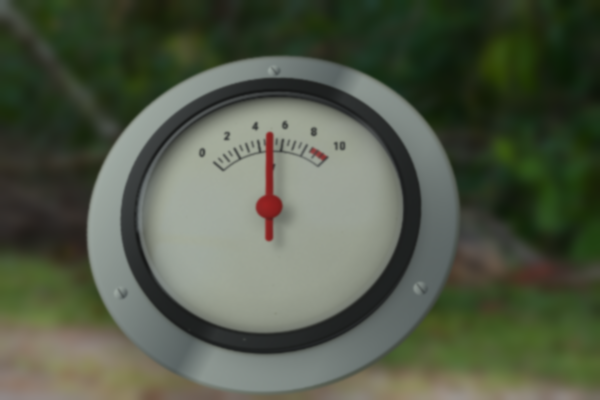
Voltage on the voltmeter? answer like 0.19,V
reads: 5,V
